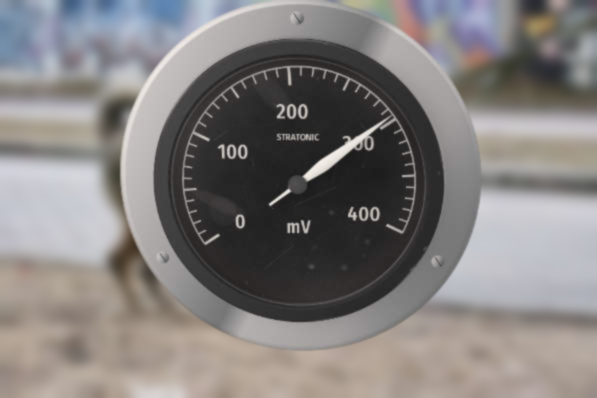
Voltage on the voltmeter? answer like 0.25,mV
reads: 295,mV
